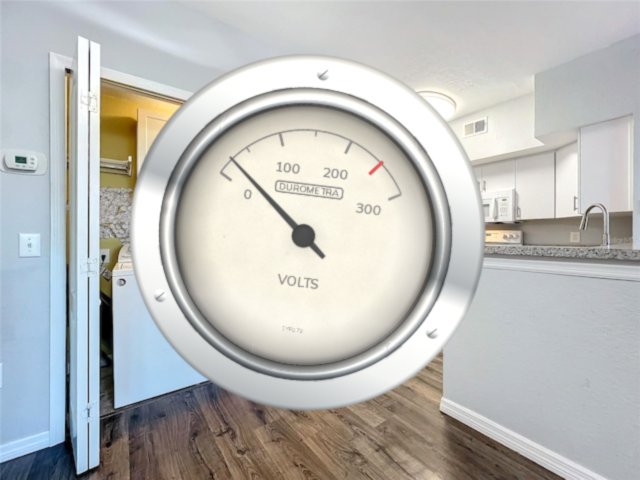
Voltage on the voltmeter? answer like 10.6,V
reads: 25,V
